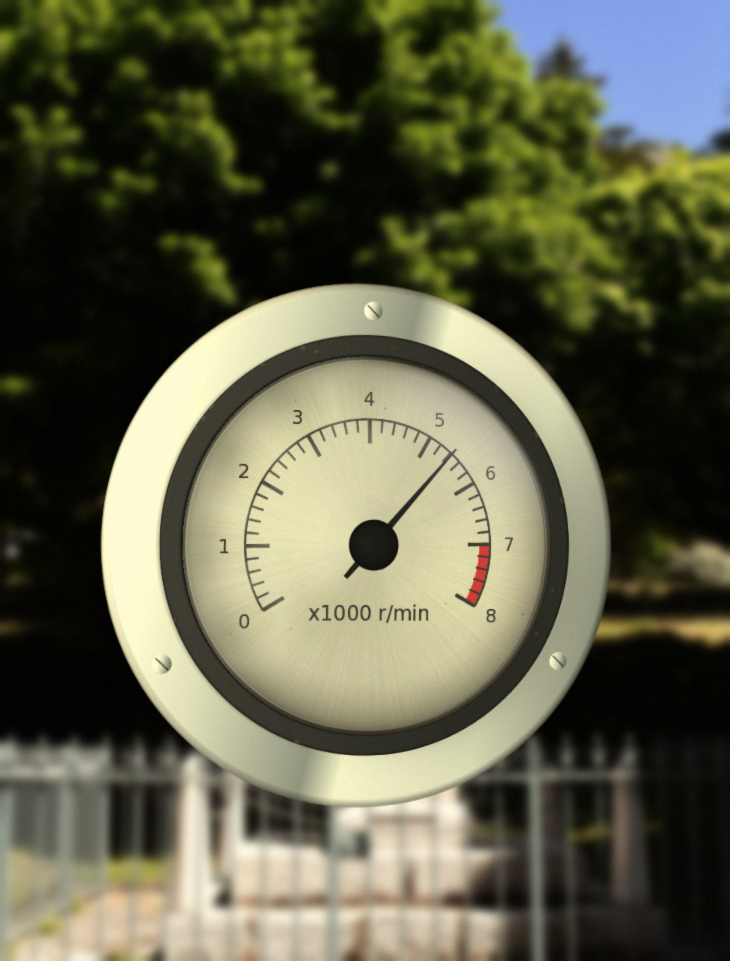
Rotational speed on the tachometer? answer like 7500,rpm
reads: 5400,rpm
